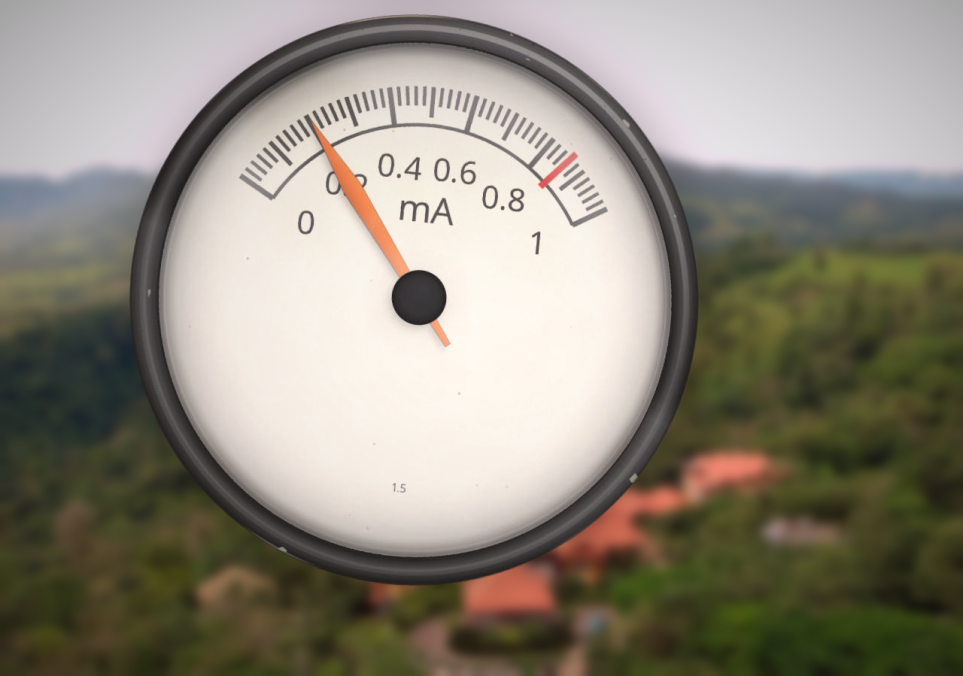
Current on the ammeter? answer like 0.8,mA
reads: 0.2,mA
